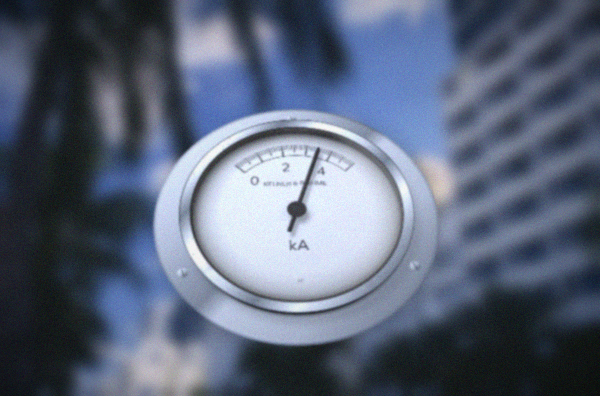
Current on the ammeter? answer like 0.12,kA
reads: 3.5,kA
